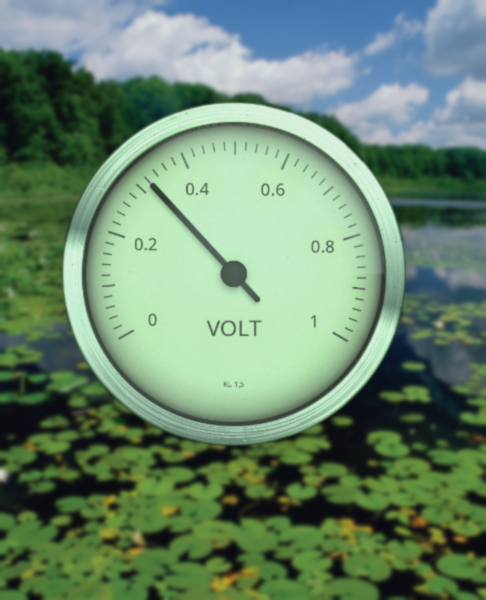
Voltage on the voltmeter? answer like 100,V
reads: 0.32,V
